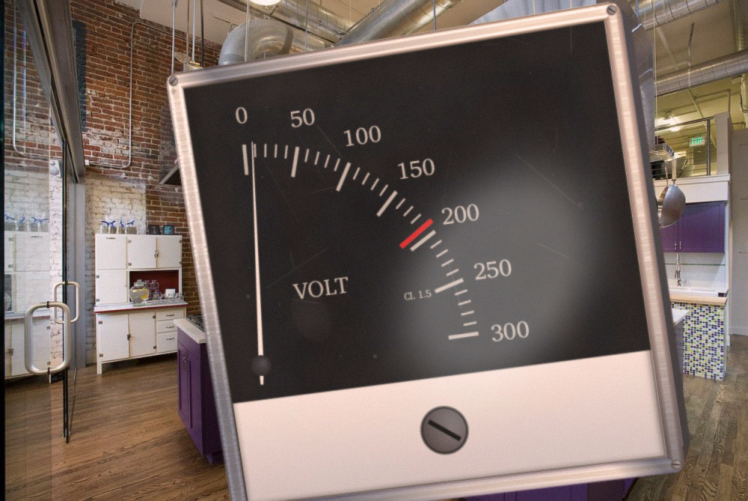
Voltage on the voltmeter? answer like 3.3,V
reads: 10,V
